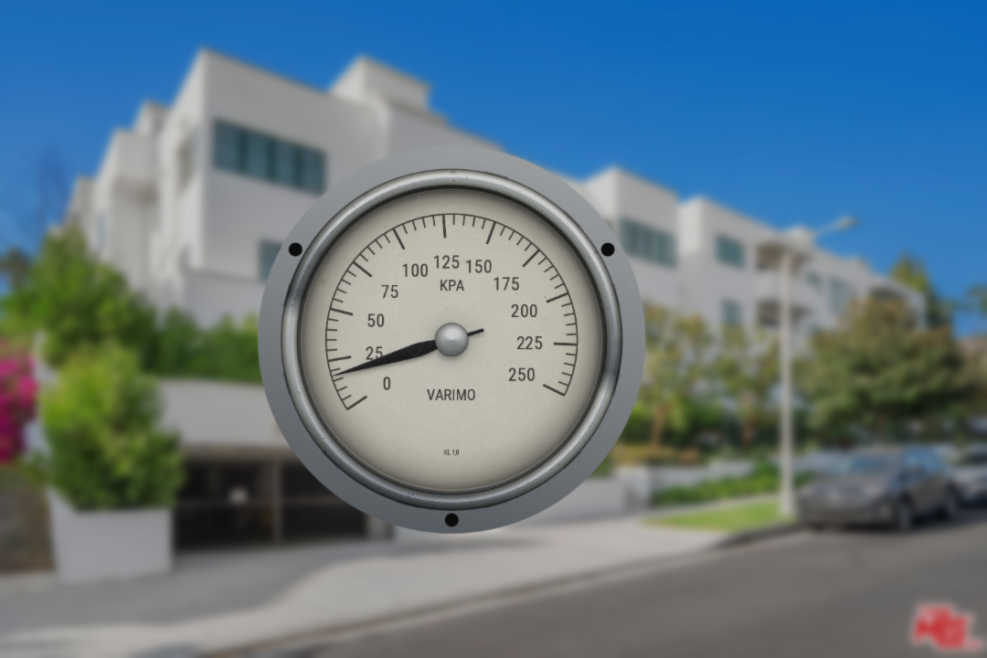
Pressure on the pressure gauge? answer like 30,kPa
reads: 17.5,kPa
